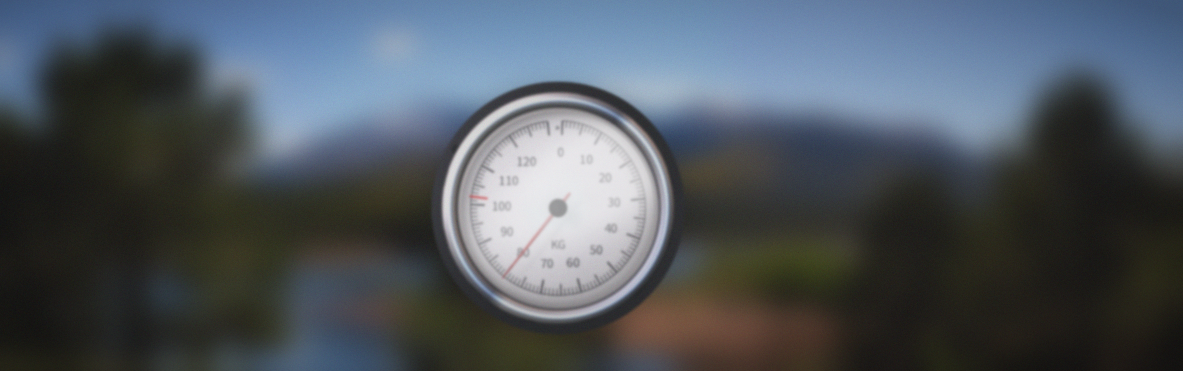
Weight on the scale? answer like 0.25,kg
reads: 80,kg
